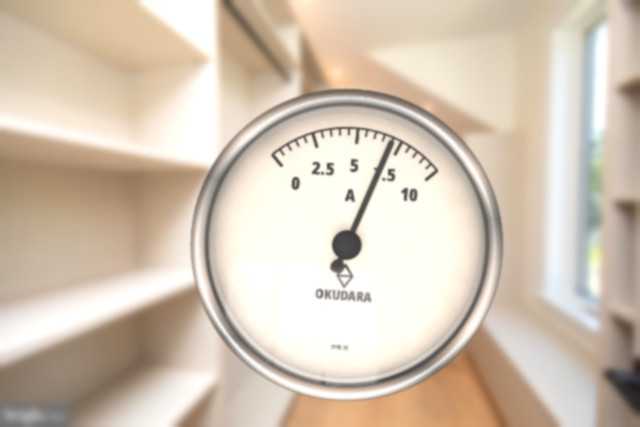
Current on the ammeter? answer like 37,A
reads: 7,A
